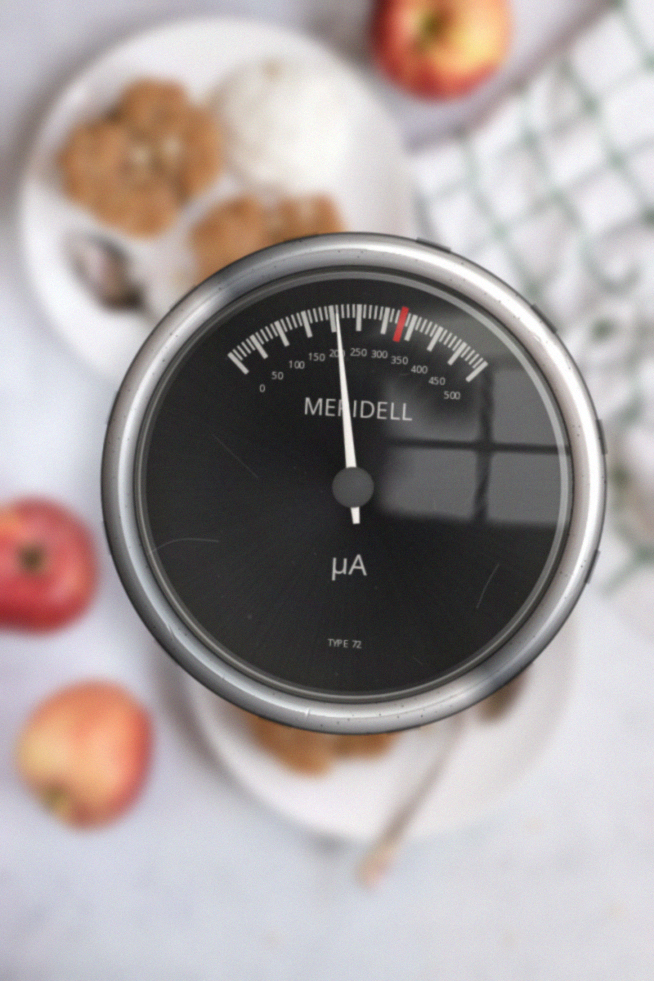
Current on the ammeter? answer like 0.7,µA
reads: 210,µA
